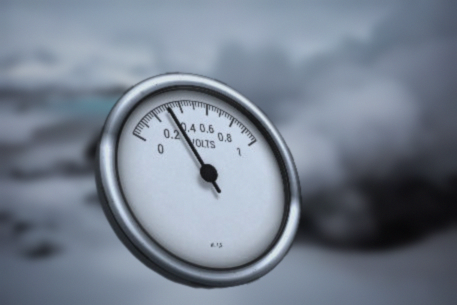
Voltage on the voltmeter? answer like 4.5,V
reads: 0.3,V
